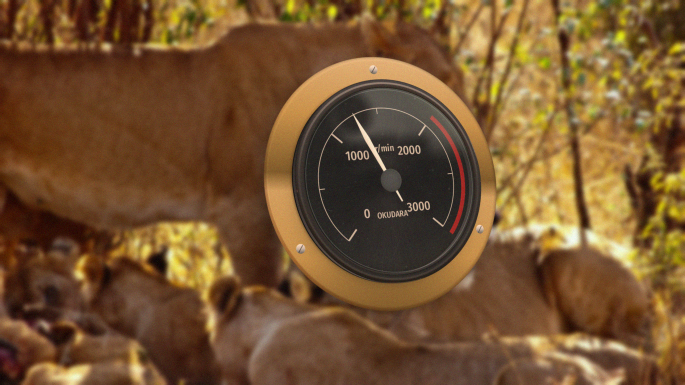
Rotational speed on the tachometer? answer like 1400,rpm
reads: 1250,rpm
